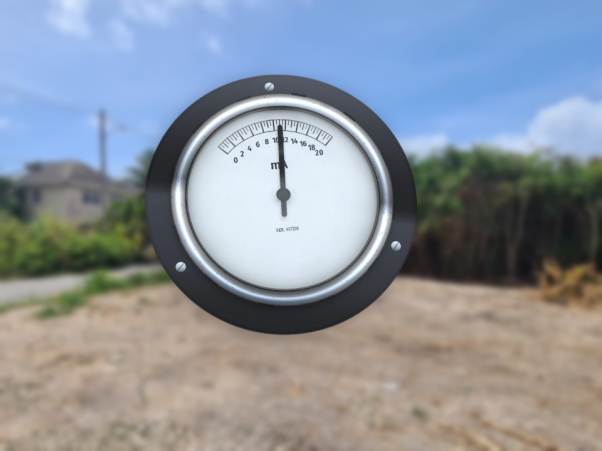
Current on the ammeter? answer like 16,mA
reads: 11,mA
